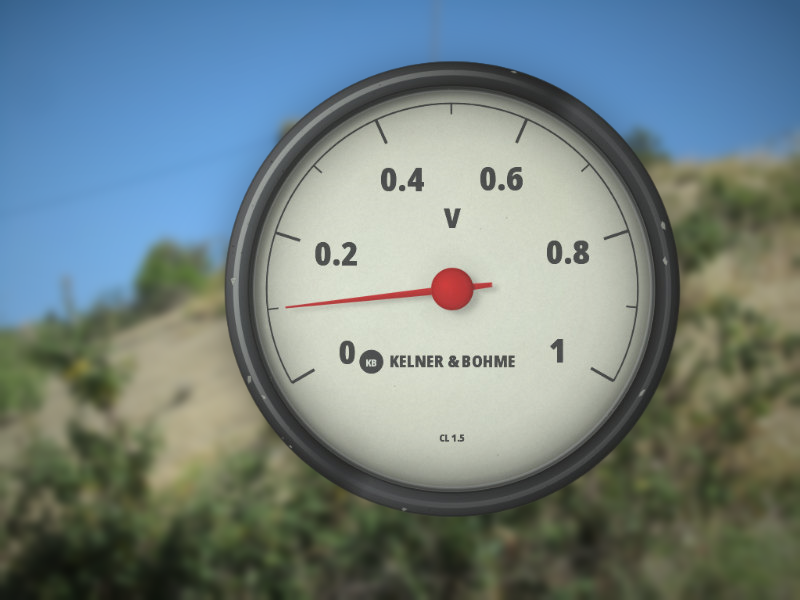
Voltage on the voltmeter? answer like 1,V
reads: 0.1,V
